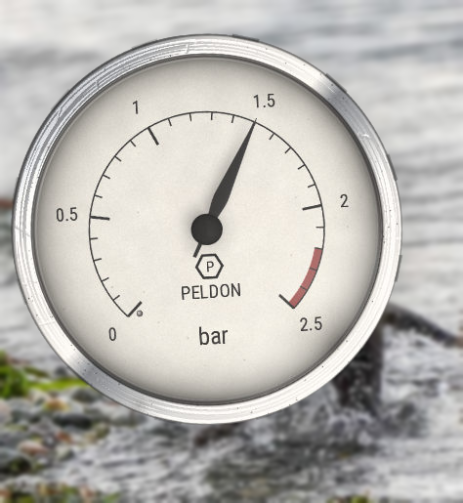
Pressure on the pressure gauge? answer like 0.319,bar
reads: 1.5,bar
